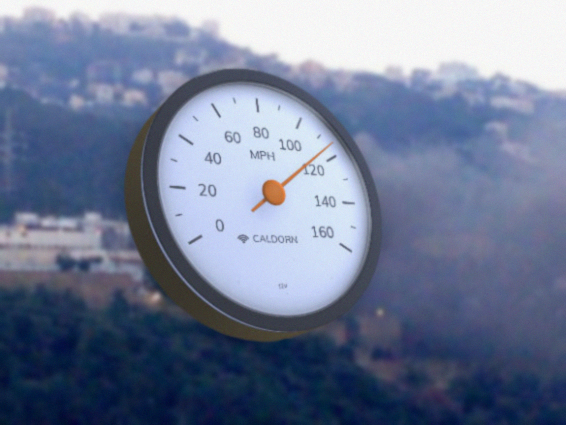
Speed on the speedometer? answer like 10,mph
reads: 115,mph
